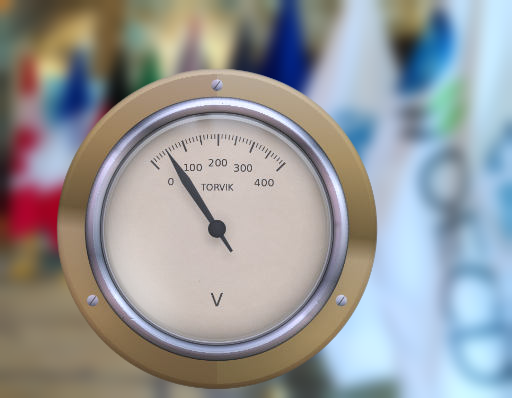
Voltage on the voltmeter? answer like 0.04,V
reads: 50,V
